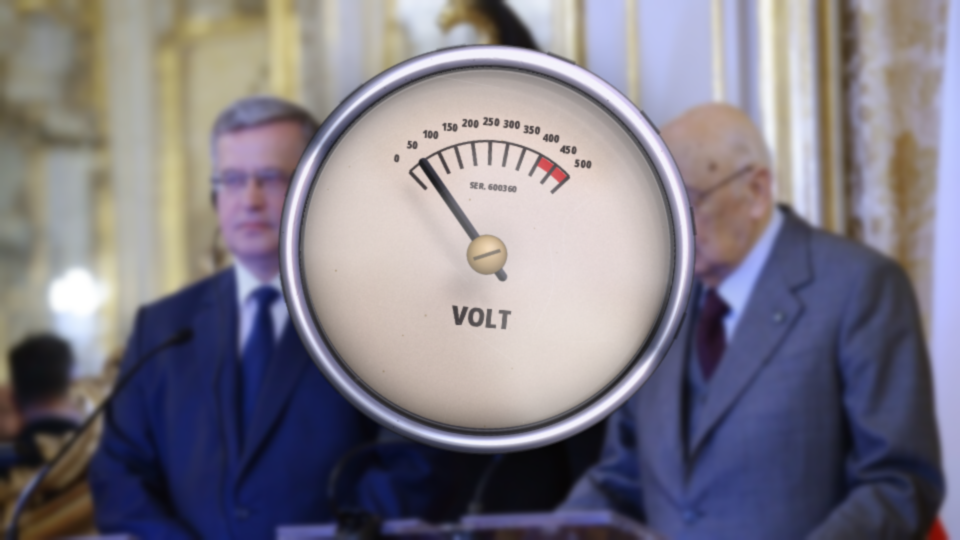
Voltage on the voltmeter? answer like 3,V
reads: 50,V
